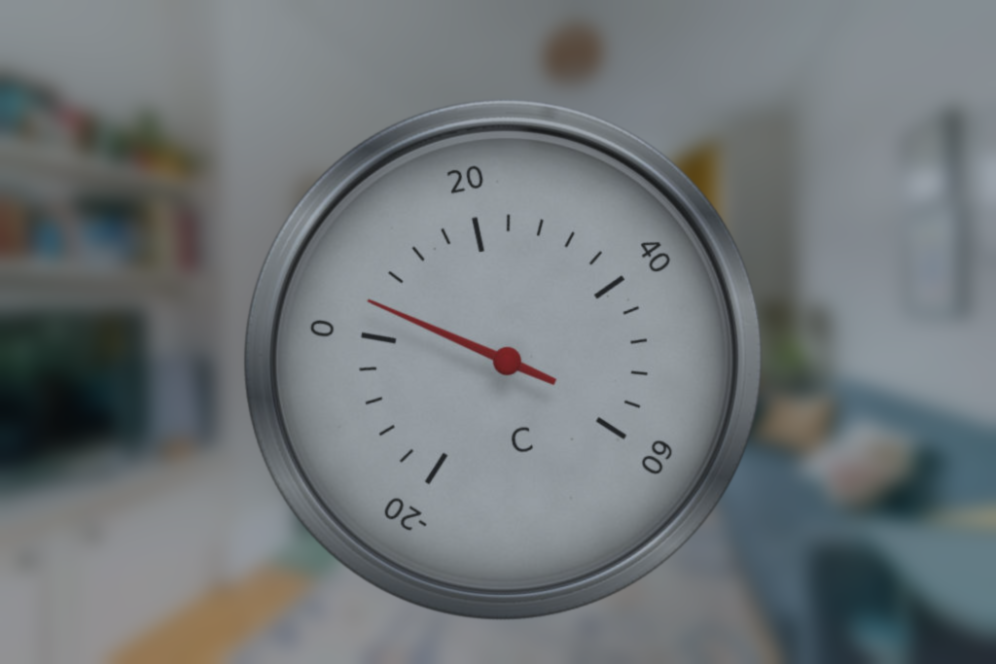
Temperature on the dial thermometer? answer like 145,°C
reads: 4,°C
